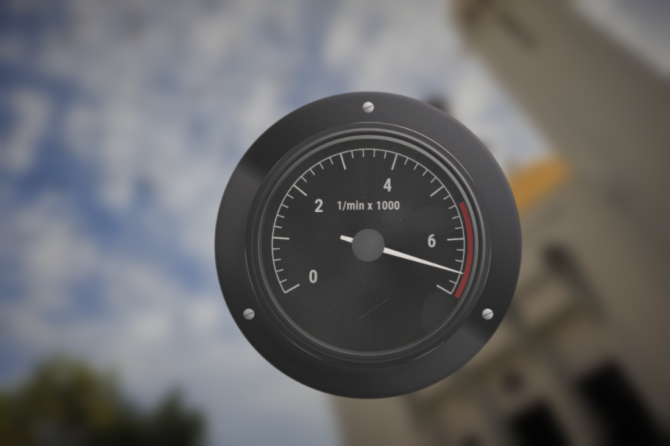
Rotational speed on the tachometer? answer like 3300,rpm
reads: 6600,rpm
